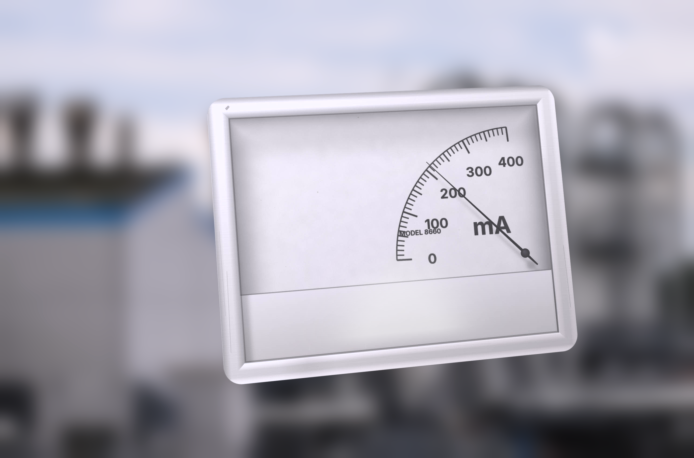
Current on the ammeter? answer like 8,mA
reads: 210,mA
